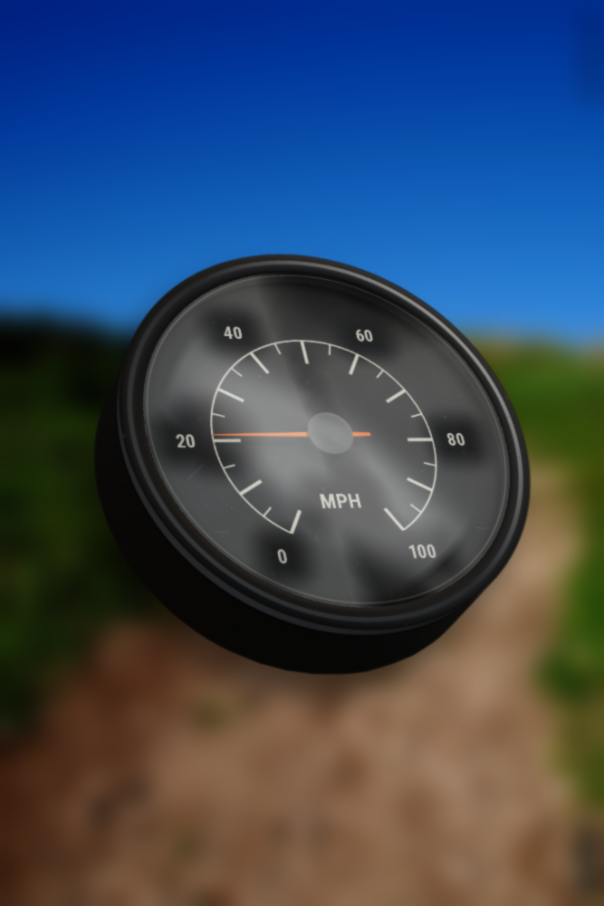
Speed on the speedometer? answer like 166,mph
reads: 20,mph
